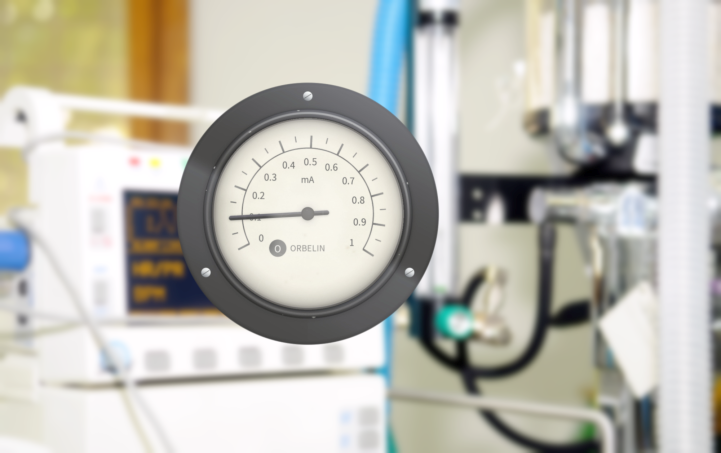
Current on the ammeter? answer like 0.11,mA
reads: 0.1,mA
